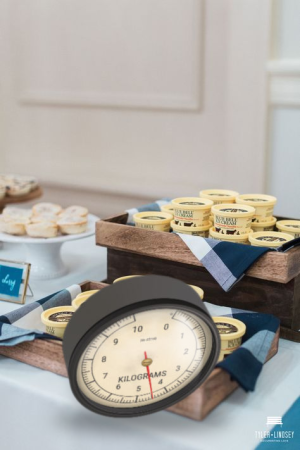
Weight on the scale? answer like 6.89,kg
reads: 4.5,kg
